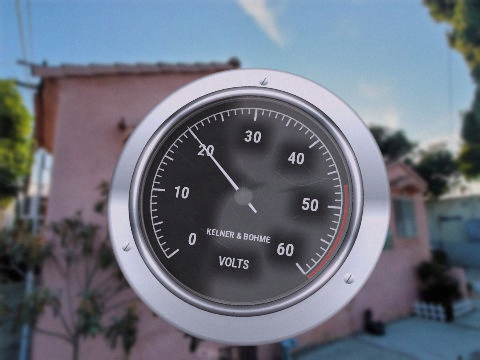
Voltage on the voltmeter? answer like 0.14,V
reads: 20,V
